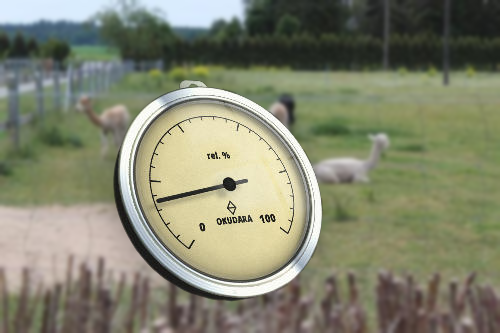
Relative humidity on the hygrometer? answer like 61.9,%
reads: 14,%
